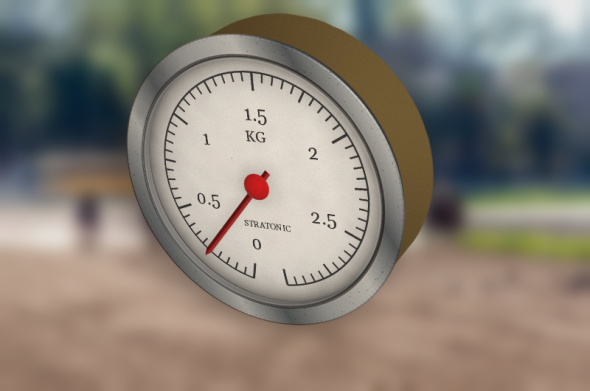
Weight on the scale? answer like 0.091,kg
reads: 0.25,kg
